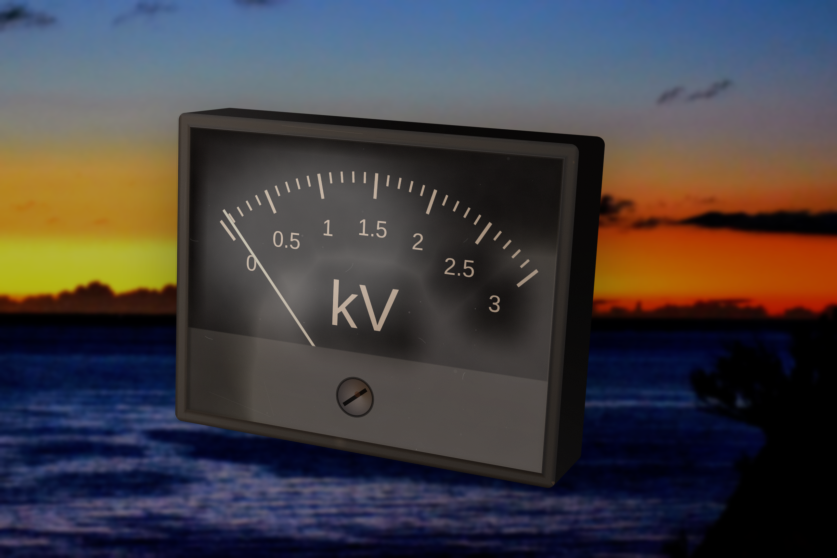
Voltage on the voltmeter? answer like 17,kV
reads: 0.1,kV
